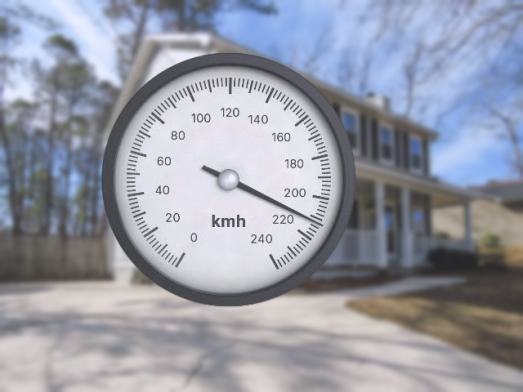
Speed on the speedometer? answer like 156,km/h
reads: 212,km/h
